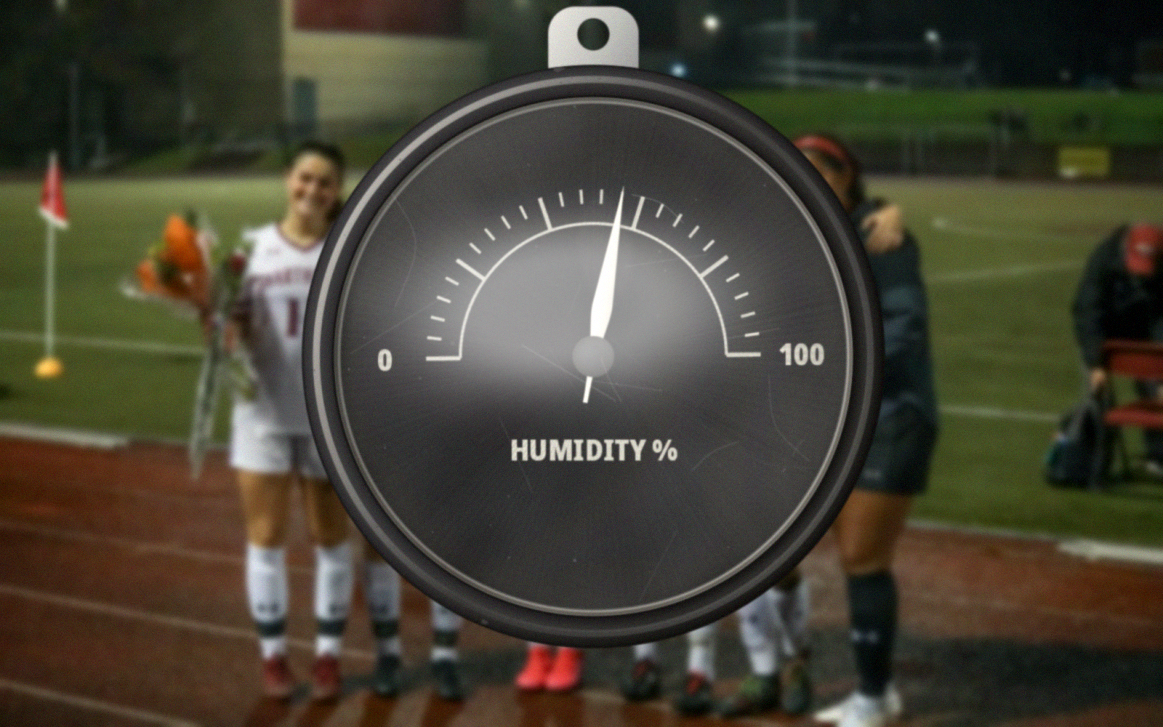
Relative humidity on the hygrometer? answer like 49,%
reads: 56,%
